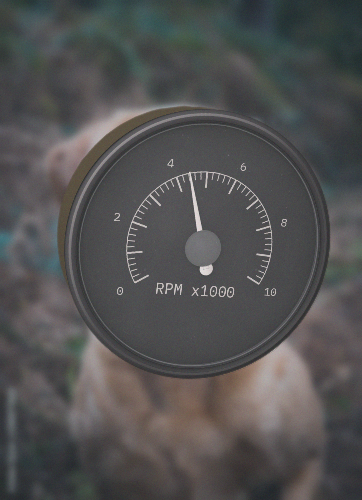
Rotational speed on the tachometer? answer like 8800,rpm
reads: 4400,rpm
